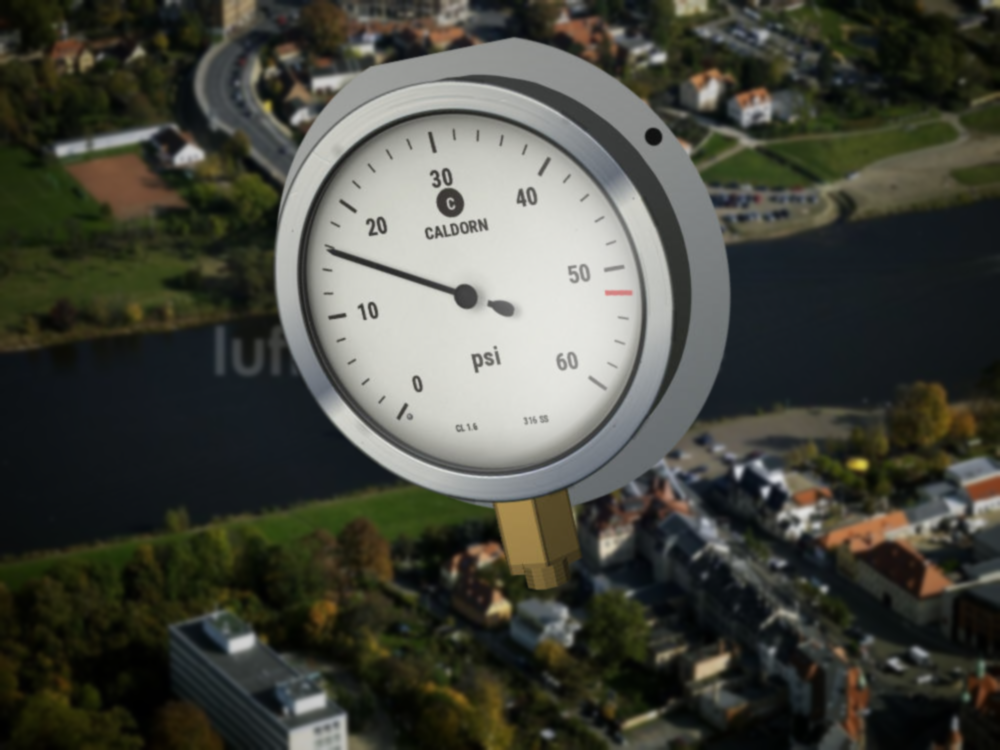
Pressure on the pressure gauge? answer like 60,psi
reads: 16,psi
